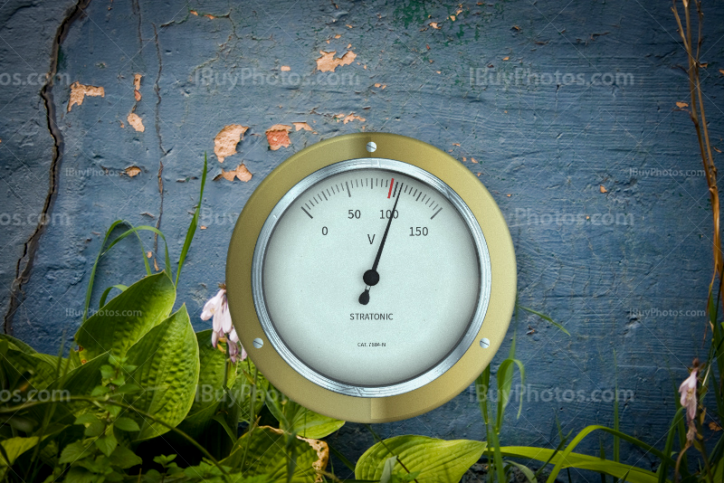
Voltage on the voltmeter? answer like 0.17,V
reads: 105,V
